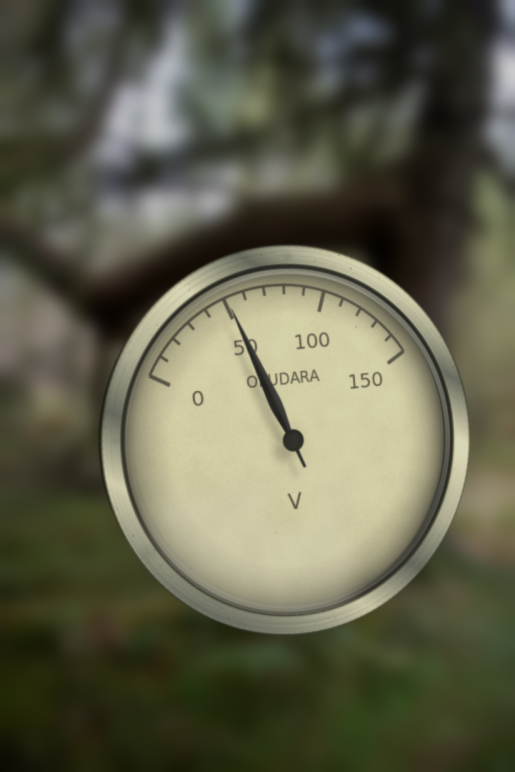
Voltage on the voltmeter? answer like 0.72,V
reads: 50,V
